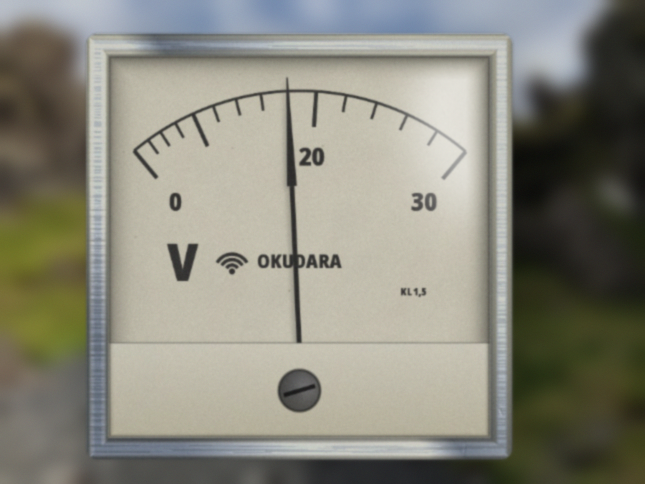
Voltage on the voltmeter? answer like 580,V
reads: 18,V
